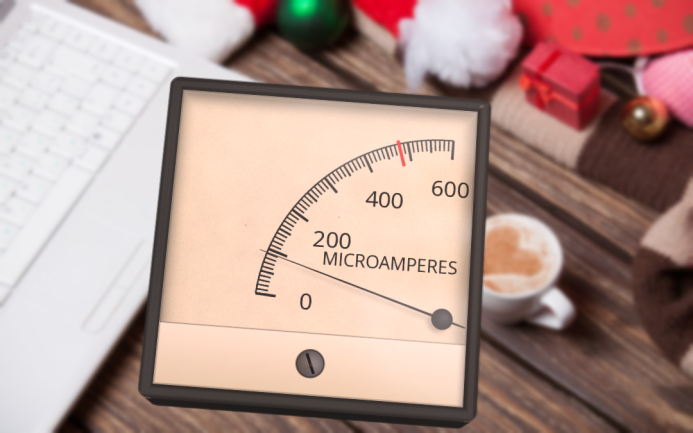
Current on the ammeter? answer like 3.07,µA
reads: 90,µA
